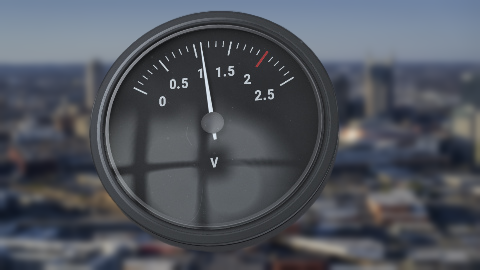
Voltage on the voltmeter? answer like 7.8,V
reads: 1.1,V
